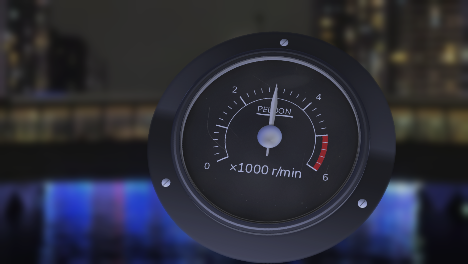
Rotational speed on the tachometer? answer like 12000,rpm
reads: 3000,rpm
